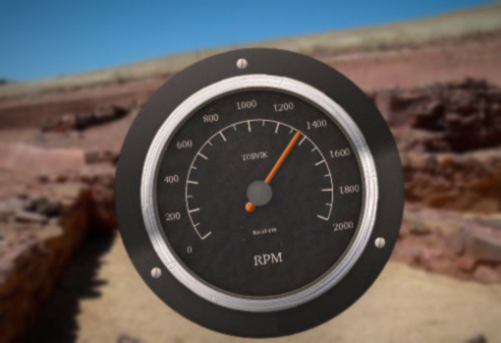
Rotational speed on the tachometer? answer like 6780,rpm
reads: 1350,rpm
